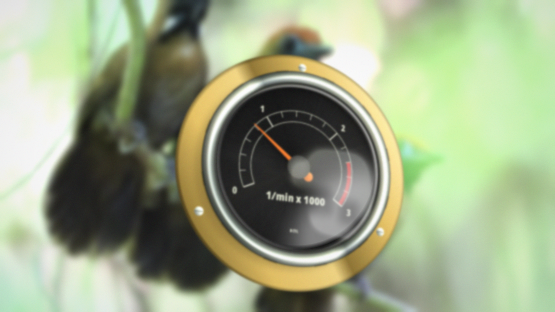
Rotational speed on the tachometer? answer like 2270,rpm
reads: 800,rpm
